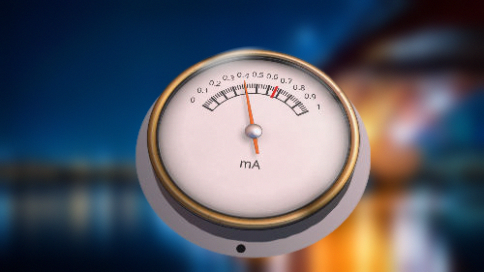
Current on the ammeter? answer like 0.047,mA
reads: 0.4,mA
